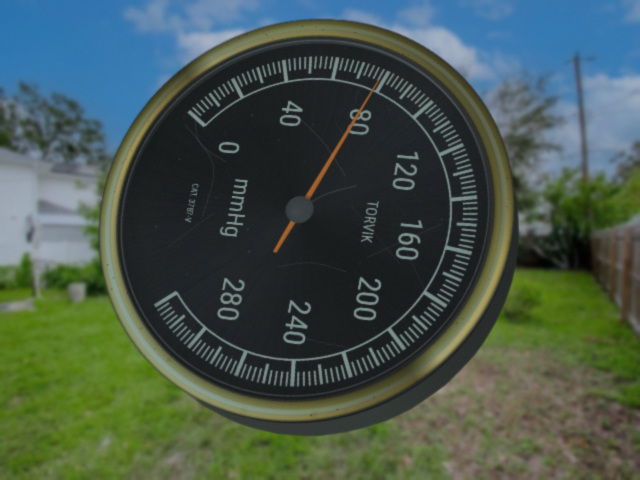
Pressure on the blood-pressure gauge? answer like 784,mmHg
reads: 80,mmHg
